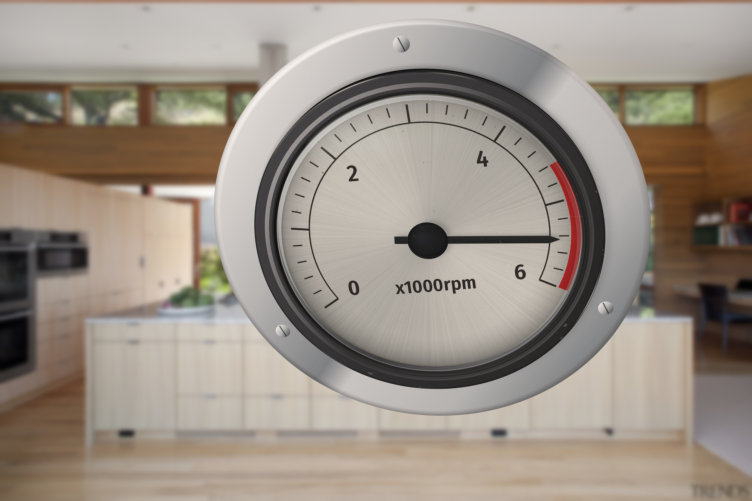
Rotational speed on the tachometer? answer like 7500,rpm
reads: 5400,rpm
